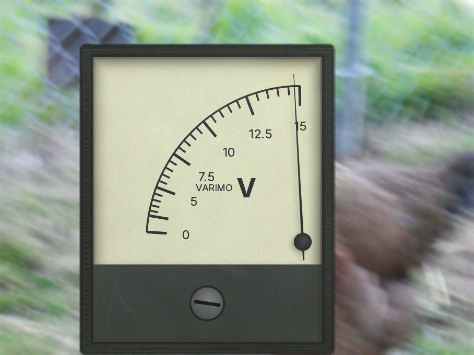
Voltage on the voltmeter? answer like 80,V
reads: 14.75,V
